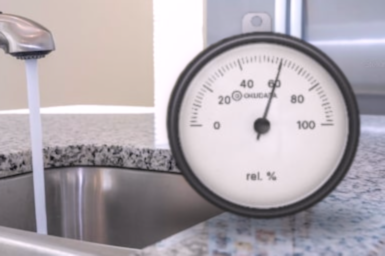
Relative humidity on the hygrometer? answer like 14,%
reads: 60,%
